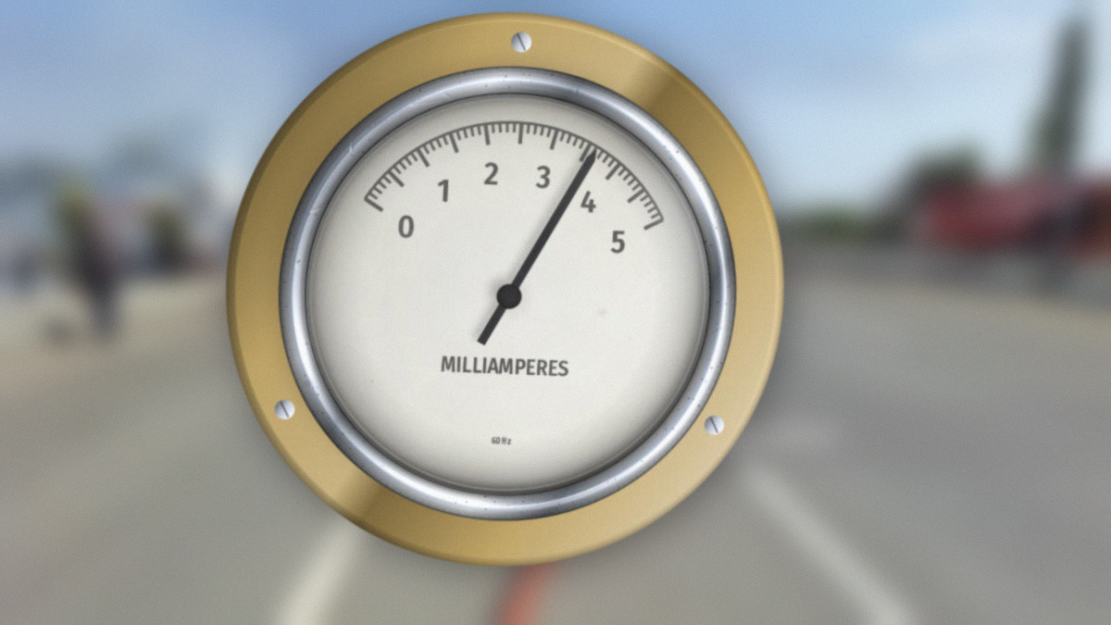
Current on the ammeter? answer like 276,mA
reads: 3.6,mA
